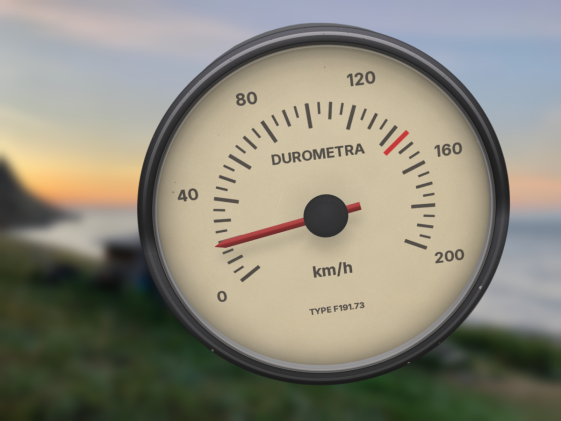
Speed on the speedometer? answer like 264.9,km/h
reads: 20,km/h
